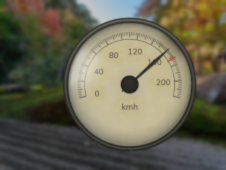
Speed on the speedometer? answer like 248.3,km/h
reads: 160,km/h
